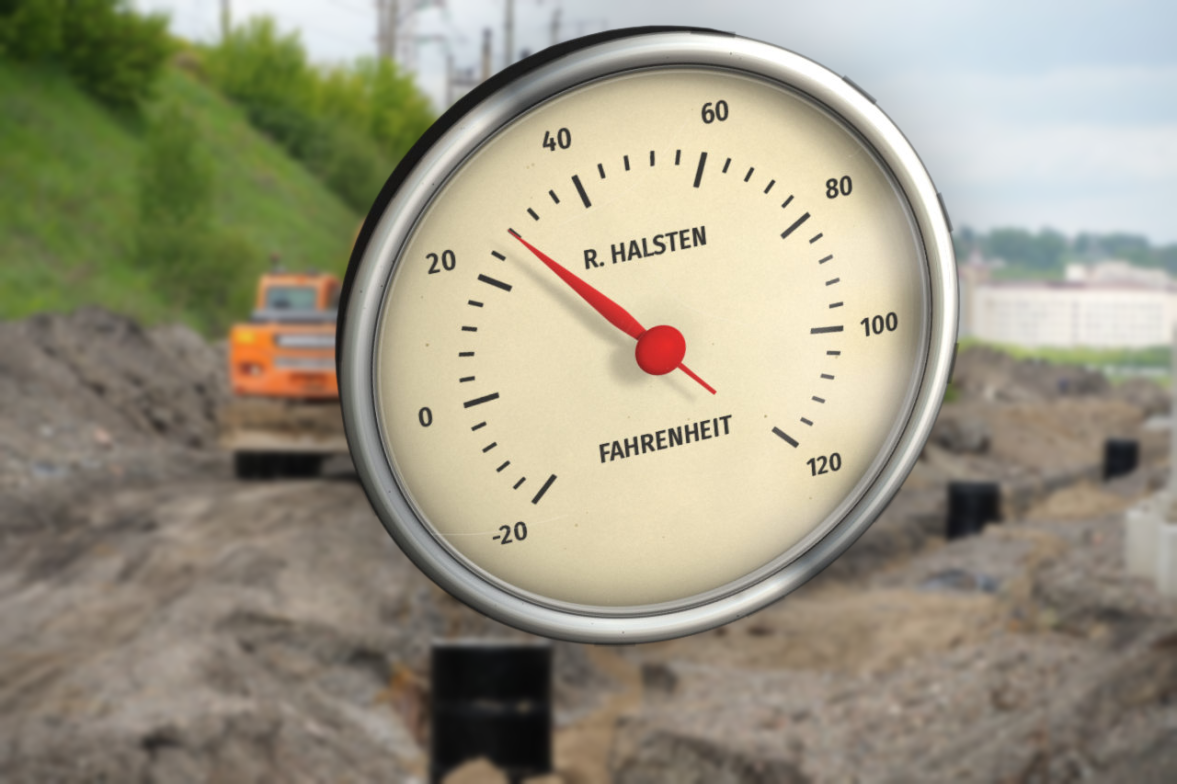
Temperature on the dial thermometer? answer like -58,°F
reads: 28,°F
